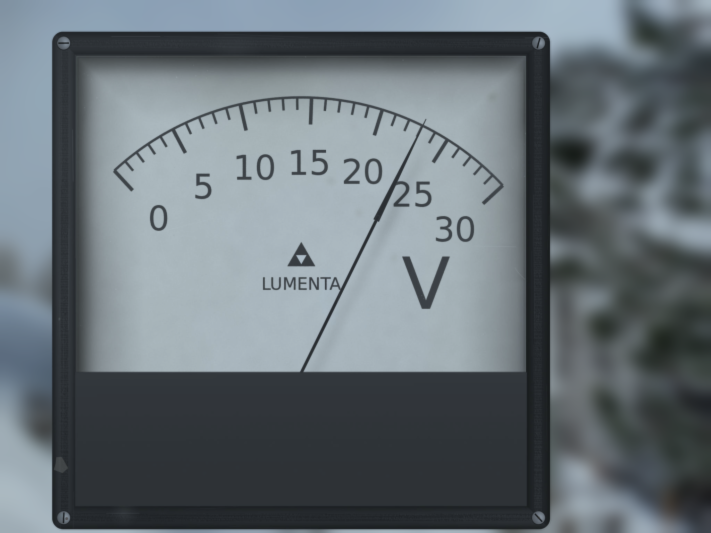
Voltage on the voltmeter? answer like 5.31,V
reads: 23,V
